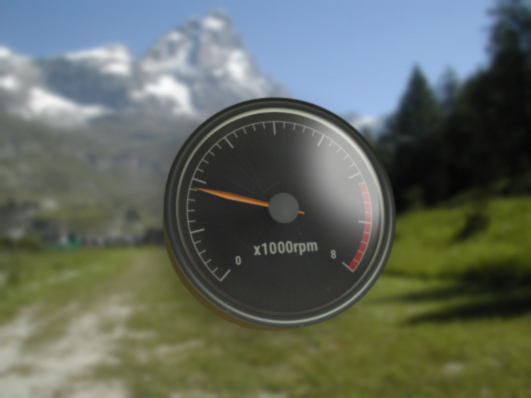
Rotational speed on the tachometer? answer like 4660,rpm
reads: 1800,rpm
